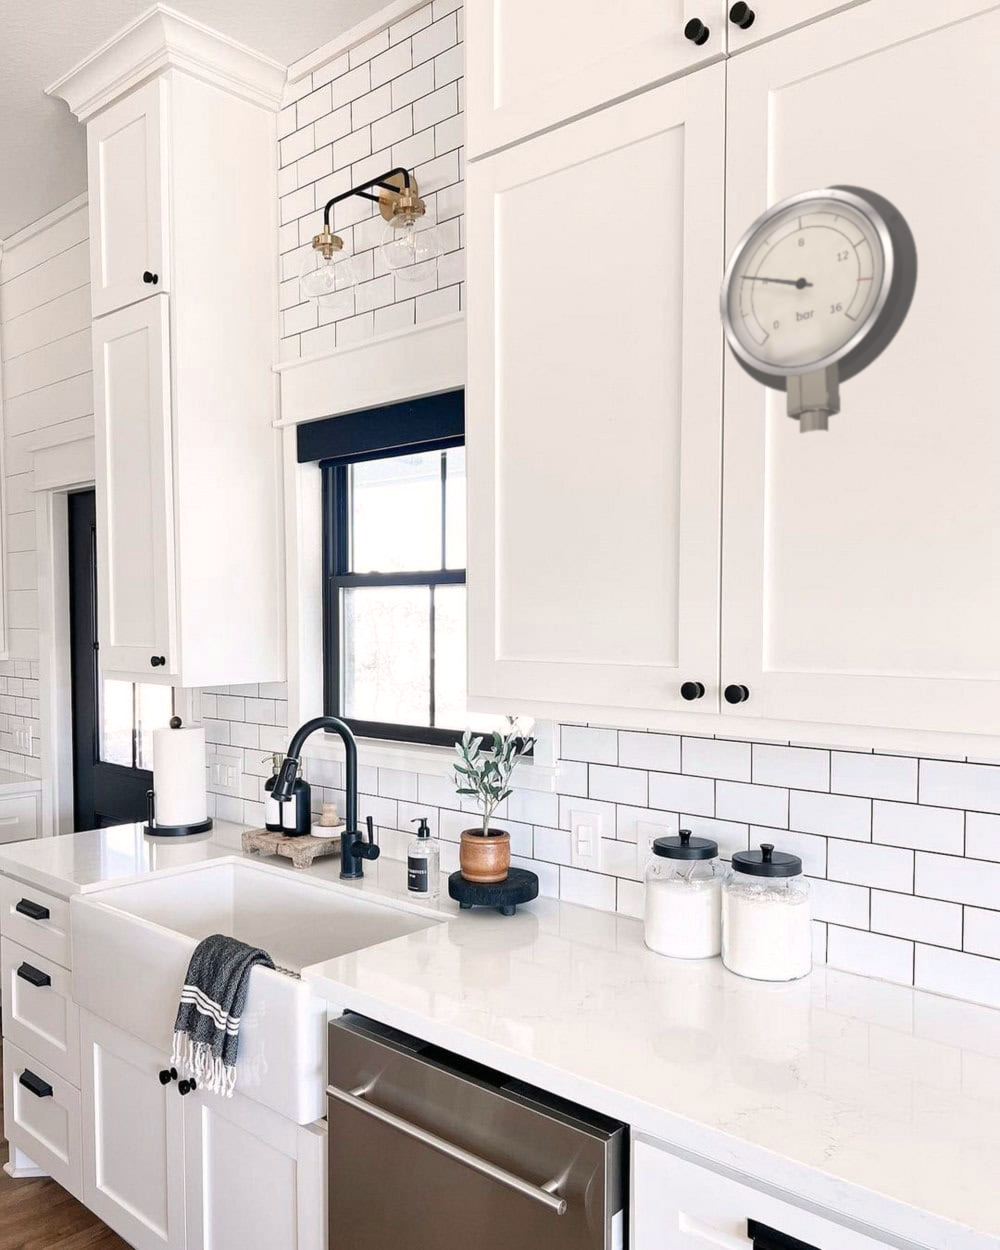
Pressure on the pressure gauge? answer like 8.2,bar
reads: 4,bar
